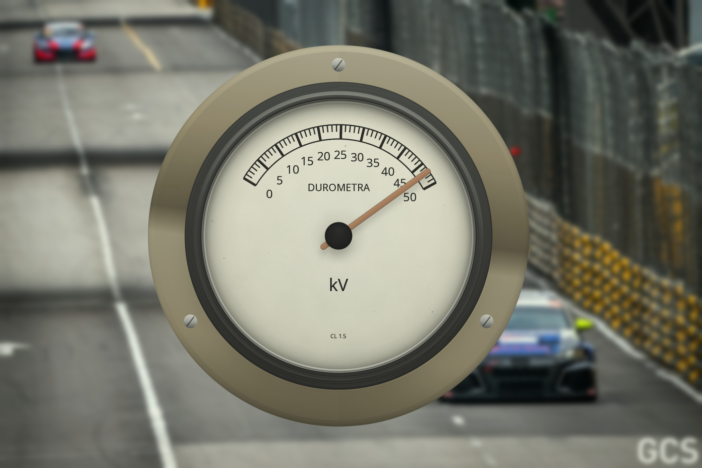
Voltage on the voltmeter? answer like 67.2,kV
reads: 47,kV
